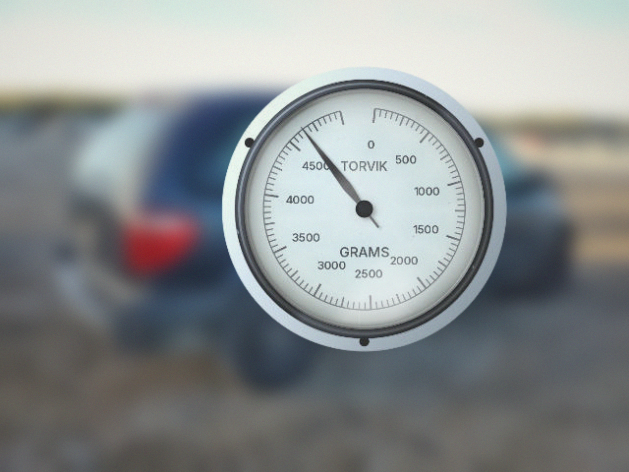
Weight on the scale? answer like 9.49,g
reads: 4650,g
